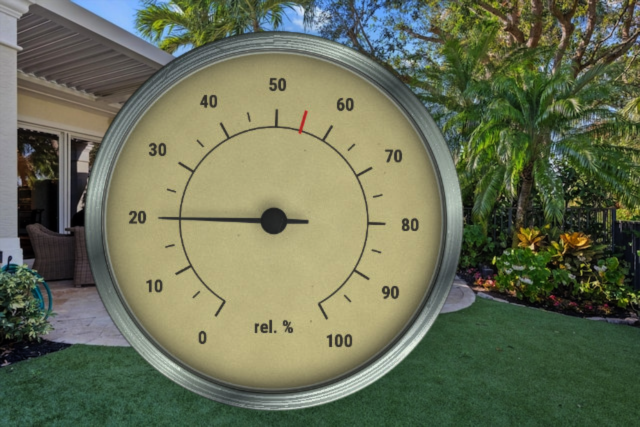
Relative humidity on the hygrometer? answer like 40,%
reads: 20,%
